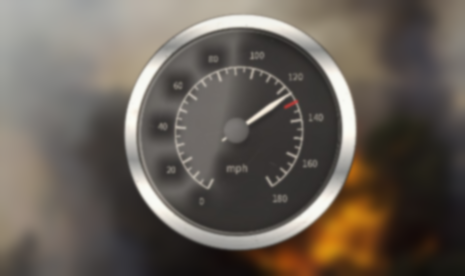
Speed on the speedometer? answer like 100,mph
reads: 125,mph
